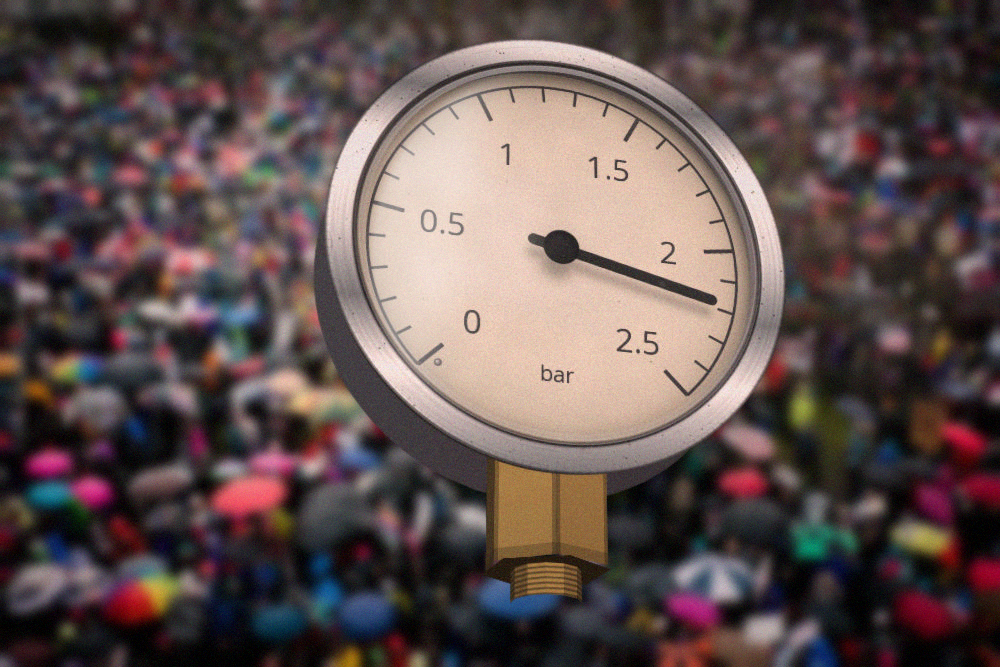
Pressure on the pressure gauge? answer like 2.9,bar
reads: 2.2,bar
